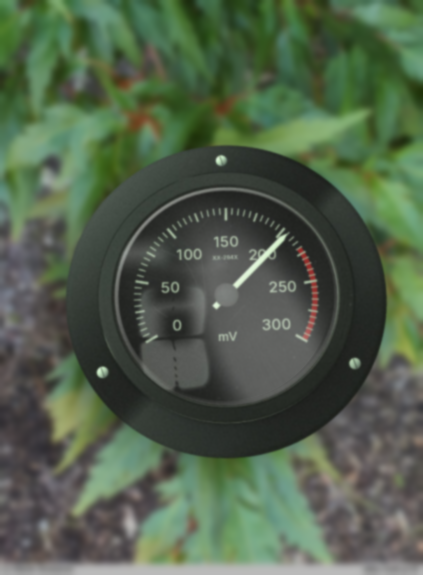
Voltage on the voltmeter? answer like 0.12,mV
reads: 205,mV
